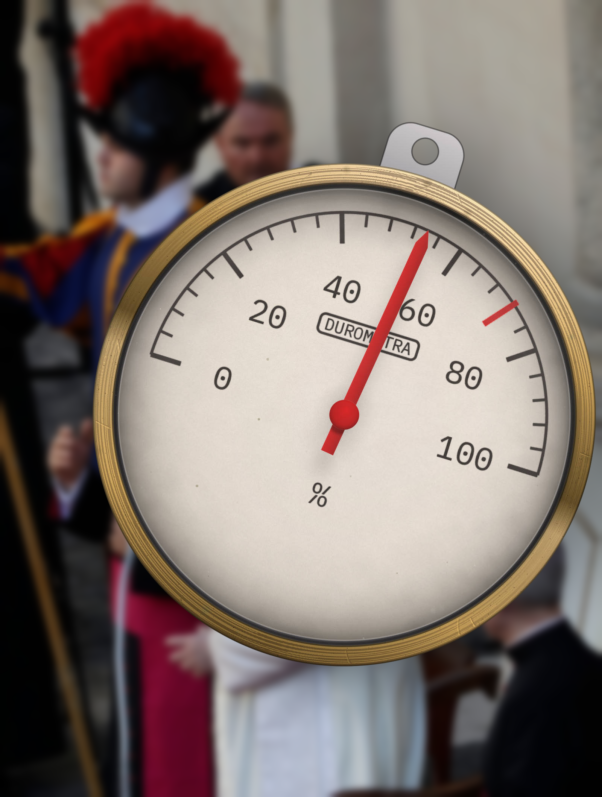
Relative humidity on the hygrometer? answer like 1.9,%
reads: 54,%
